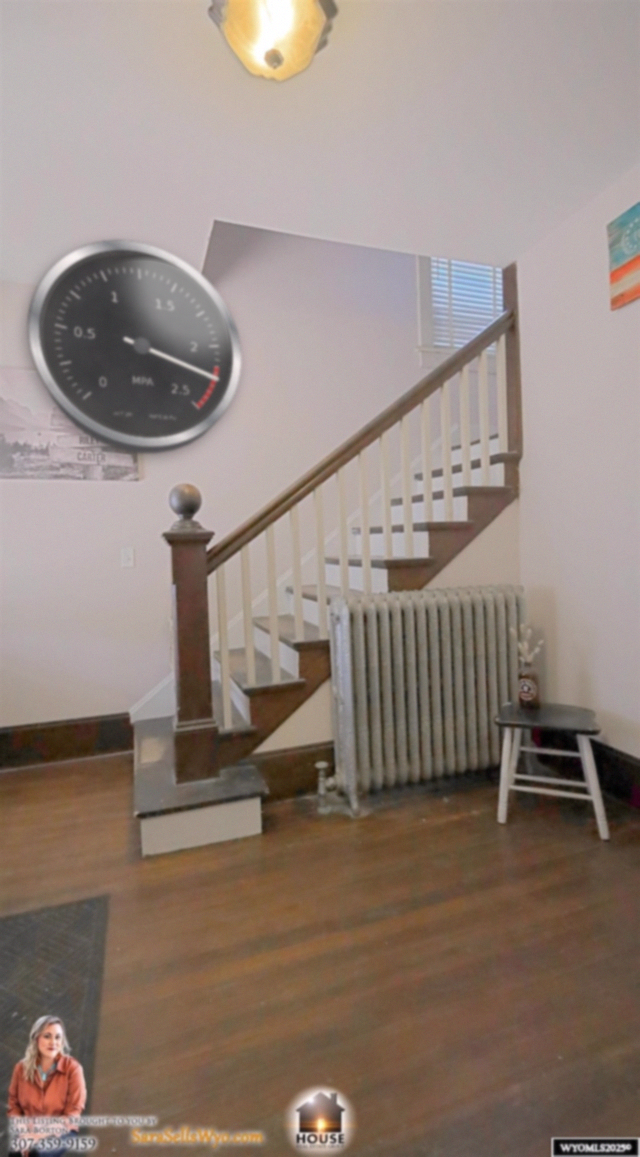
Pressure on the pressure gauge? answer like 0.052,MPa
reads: 2.25,MPa
